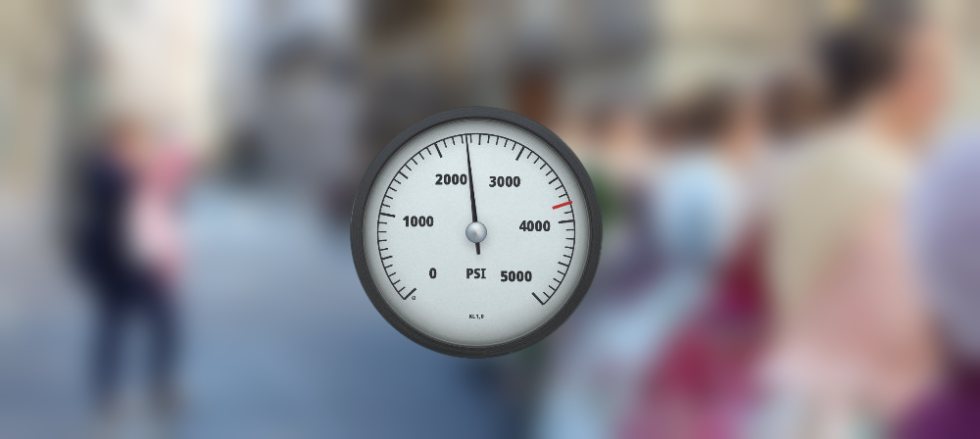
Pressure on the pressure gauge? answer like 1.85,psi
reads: 2350,psi
